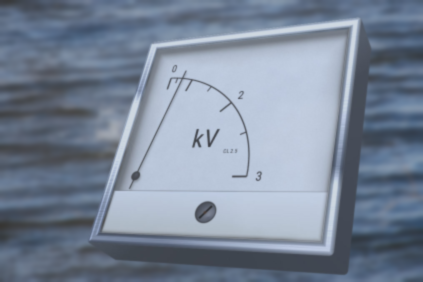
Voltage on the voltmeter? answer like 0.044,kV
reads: 0.75,kV
